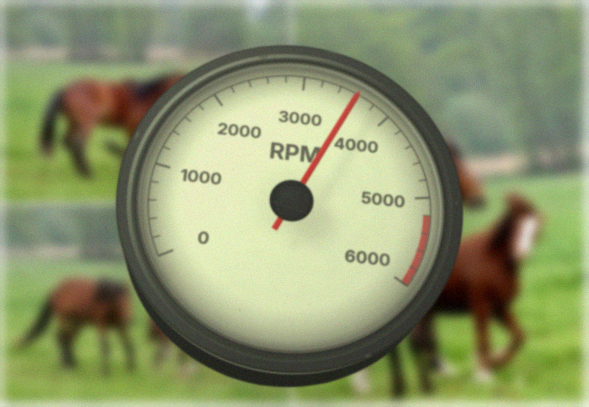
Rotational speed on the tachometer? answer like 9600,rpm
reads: 3600,rpm
